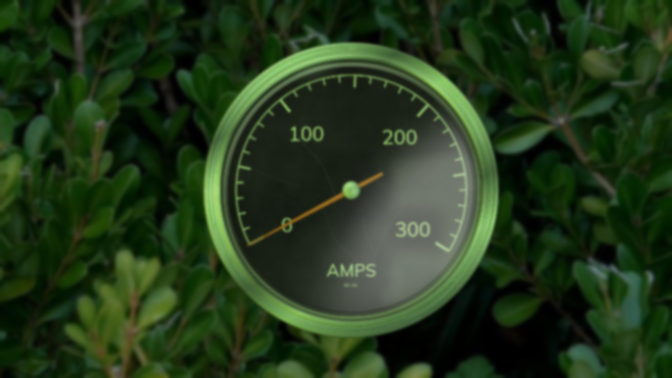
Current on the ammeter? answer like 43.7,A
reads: 0,A
